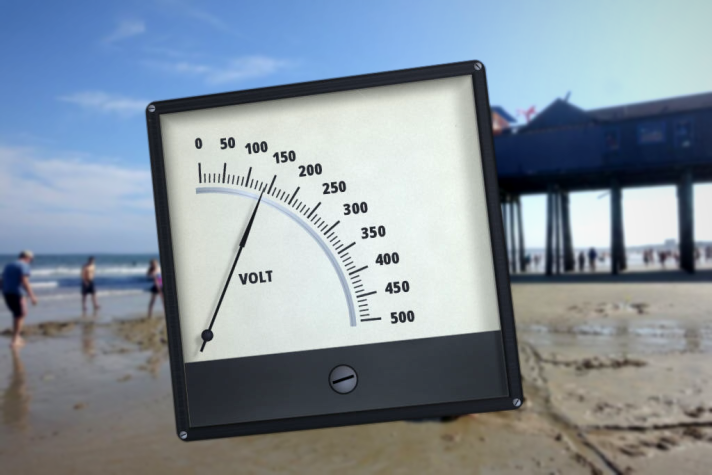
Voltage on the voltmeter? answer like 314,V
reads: 140,V
